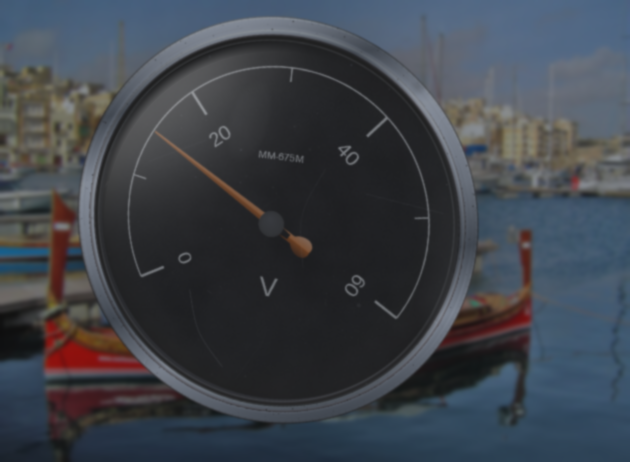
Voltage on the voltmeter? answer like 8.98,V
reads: 15,V
